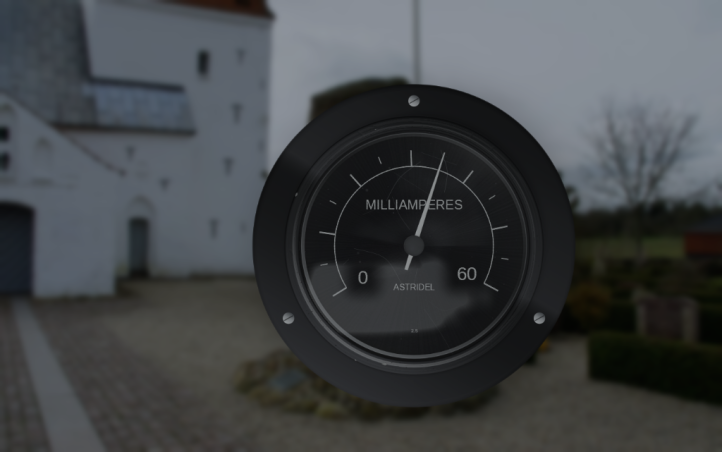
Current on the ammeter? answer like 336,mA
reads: 35,mA
